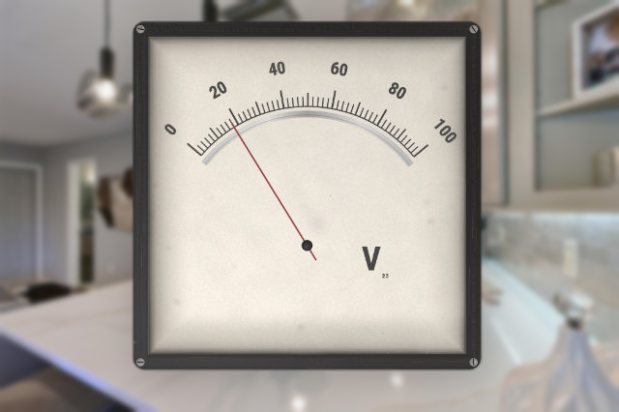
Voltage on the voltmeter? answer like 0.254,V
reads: 18,V
